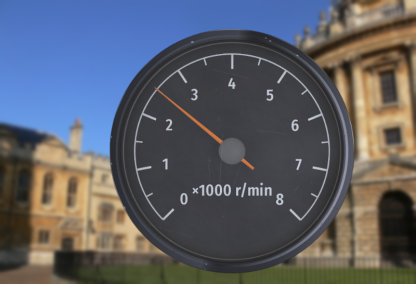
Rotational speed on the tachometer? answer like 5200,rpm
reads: 2500,rpm
